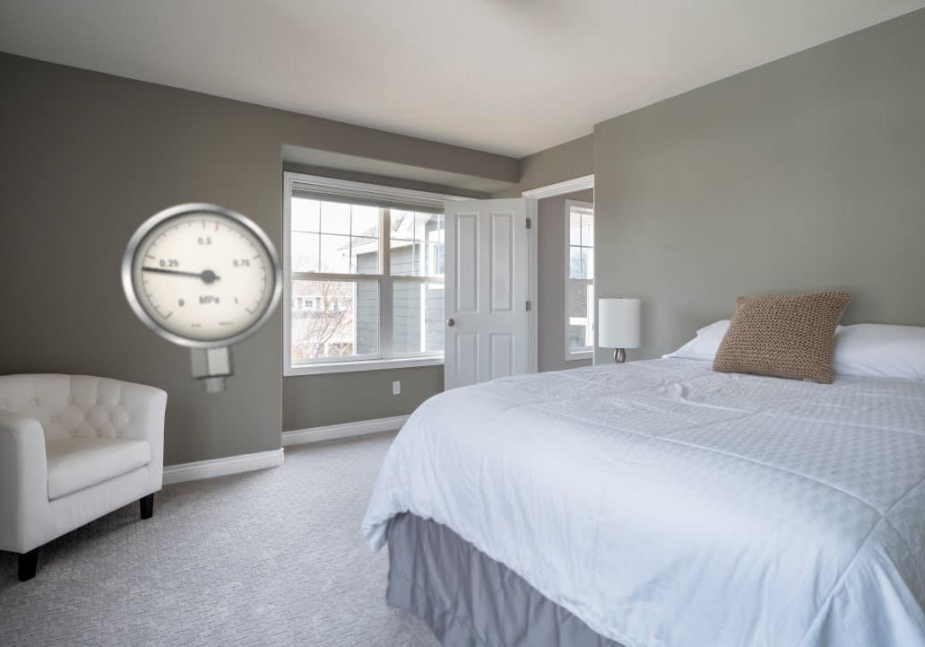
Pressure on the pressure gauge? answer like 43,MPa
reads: 0.2,MPa
